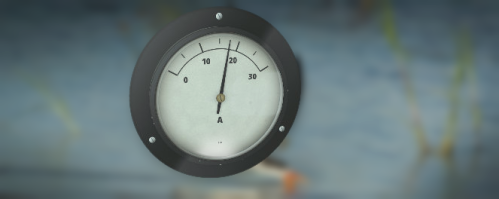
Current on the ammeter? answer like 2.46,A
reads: 17.5,A
